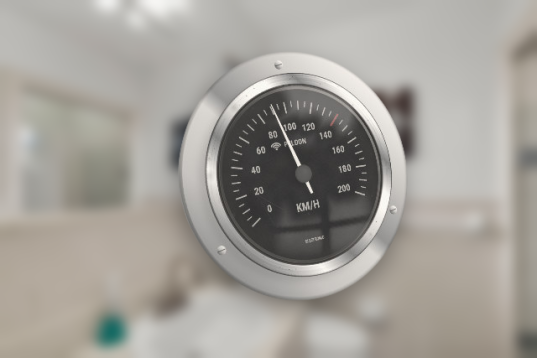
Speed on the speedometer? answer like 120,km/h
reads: 90,km/h
